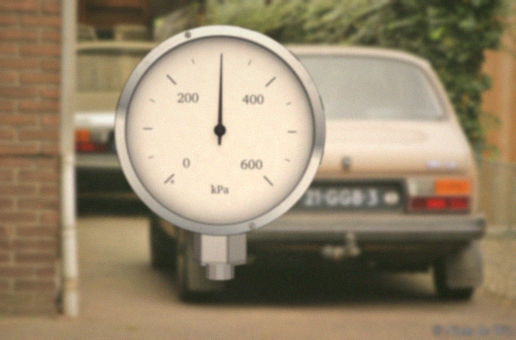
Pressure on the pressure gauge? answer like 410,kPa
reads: 300,kPa
